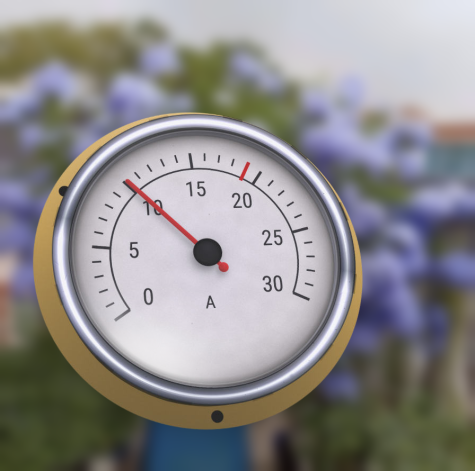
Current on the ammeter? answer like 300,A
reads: 10,A
